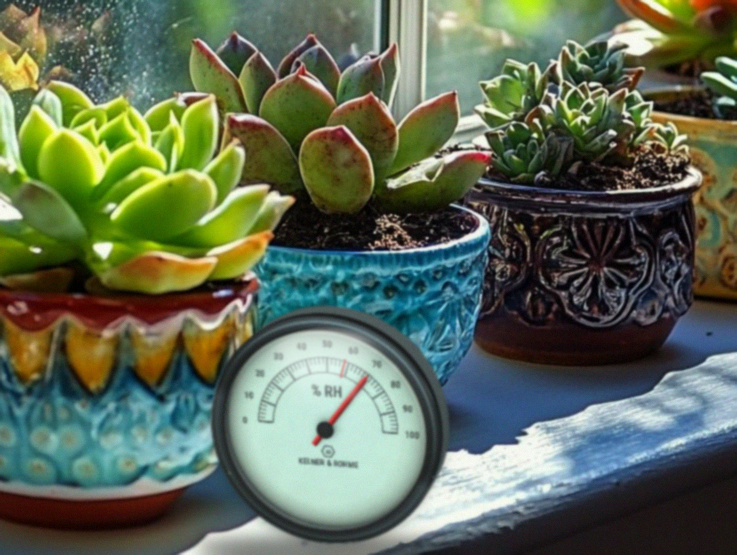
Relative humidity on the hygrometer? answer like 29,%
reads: 70,%
